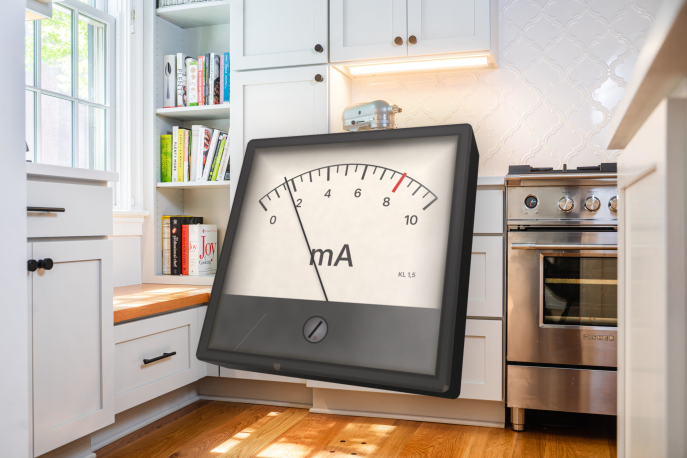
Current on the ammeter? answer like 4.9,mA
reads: 1.75,mA
